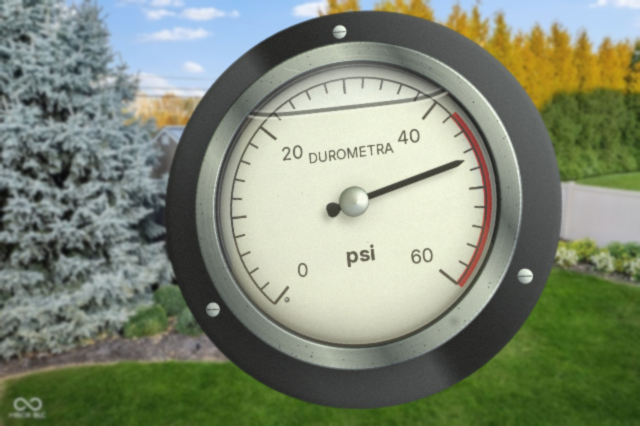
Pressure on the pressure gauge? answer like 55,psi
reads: 47,psi
